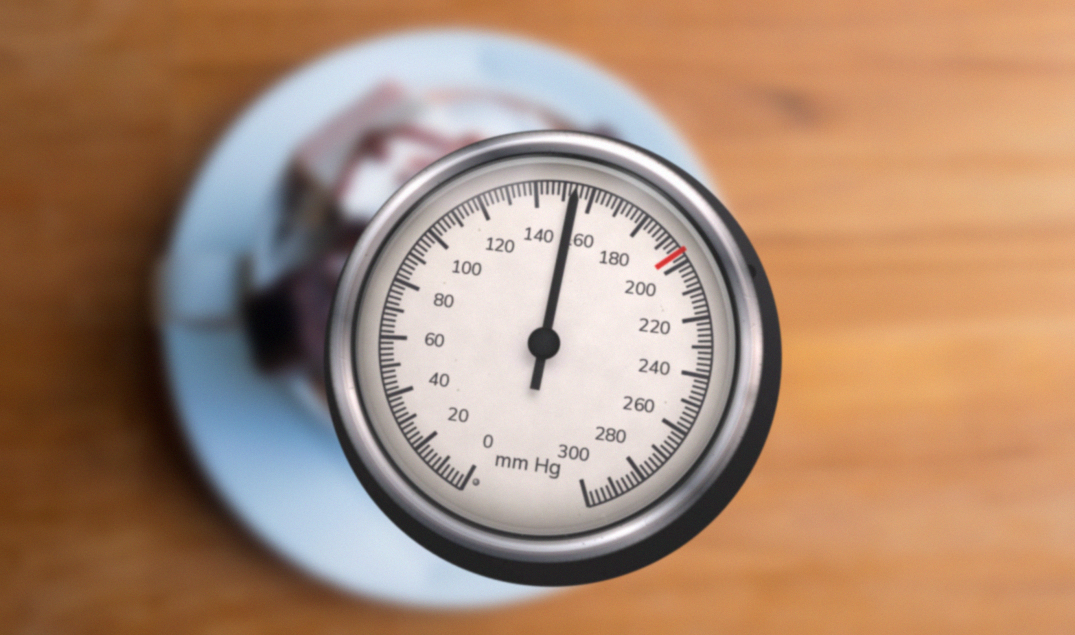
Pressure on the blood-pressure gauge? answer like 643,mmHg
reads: 154,mmHg
